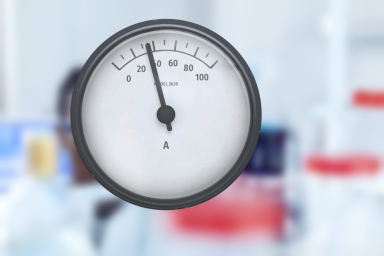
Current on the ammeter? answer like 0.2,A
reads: 35,A
